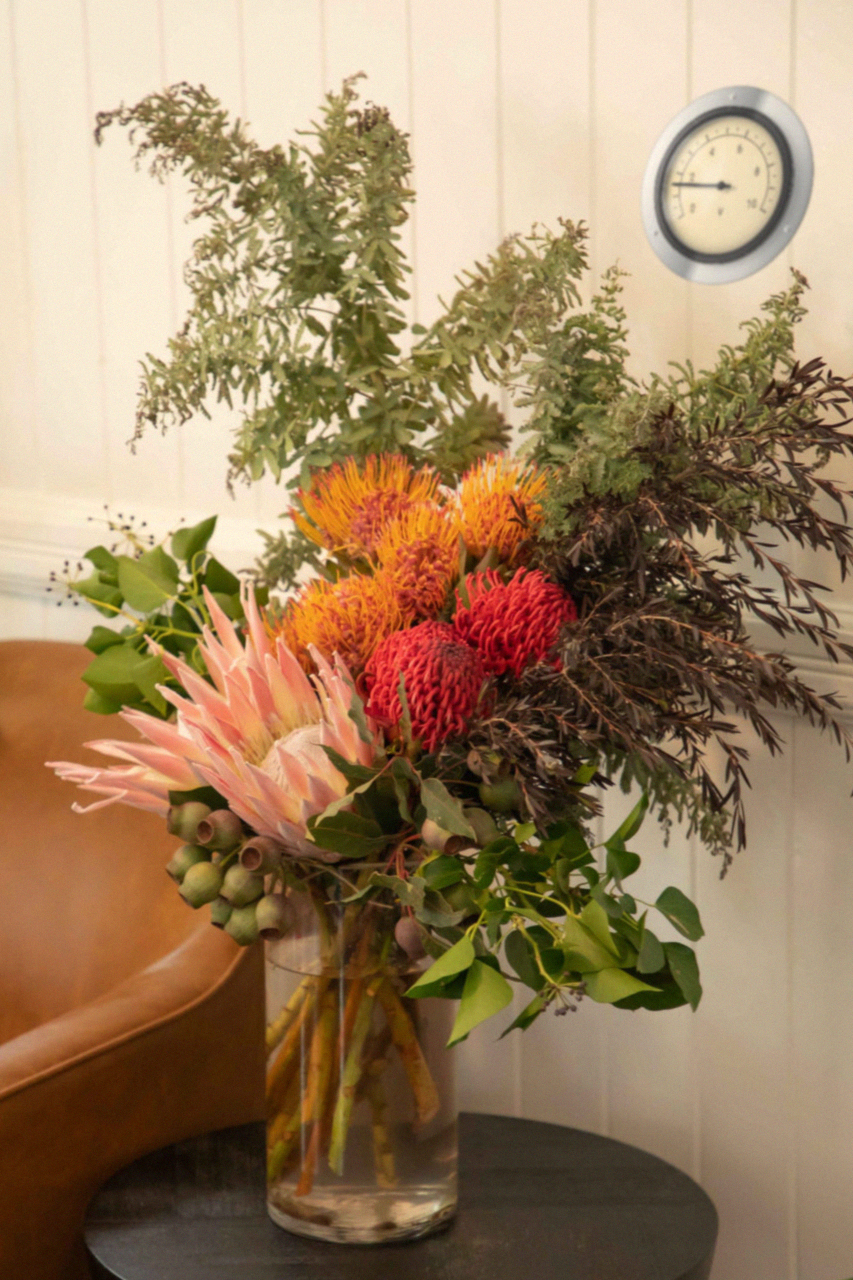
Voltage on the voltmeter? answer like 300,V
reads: 1.5,V
